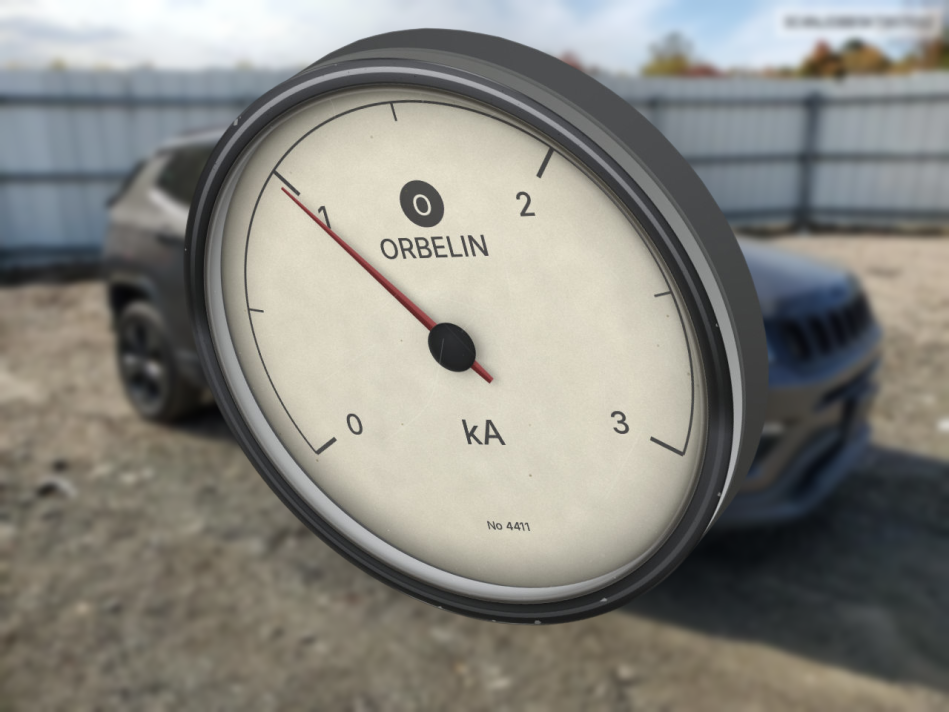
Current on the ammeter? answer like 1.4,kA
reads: 1,kA
